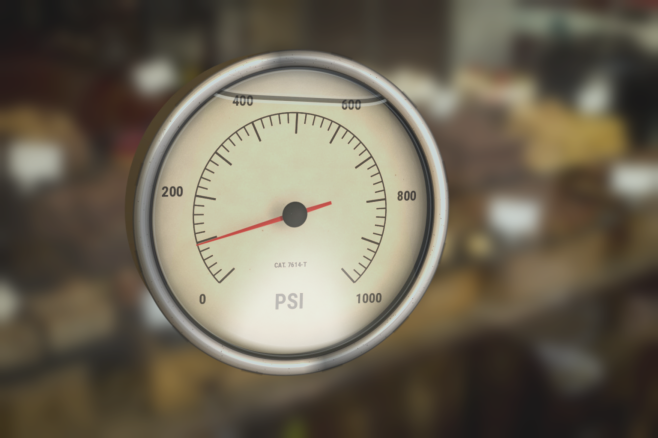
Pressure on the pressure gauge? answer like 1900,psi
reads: 100,psi
